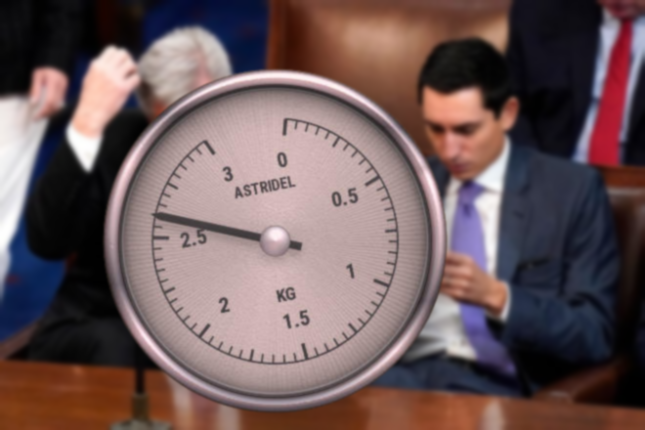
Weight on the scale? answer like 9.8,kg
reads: 2.6,kg
